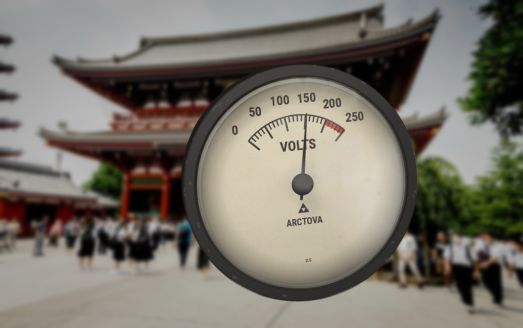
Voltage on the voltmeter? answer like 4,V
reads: 150,V
